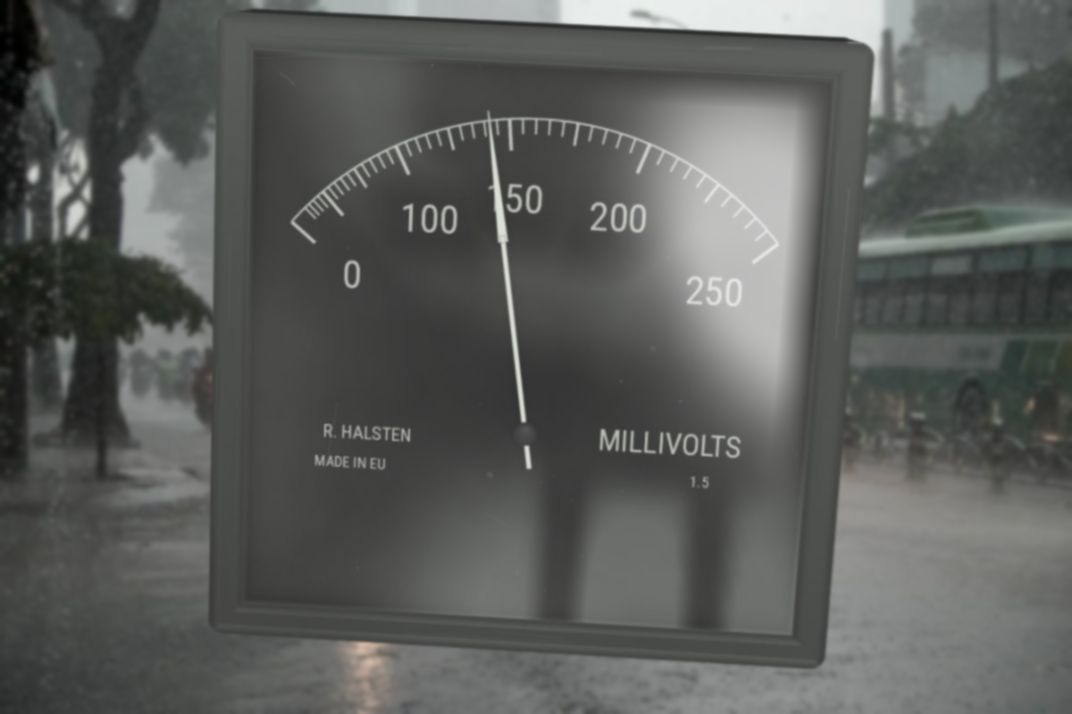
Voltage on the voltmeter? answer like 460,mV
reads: 142.5,mV
